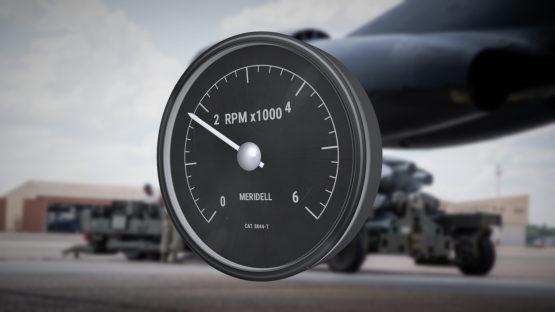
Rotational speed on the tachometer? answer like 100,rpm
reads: 1800,rpm
